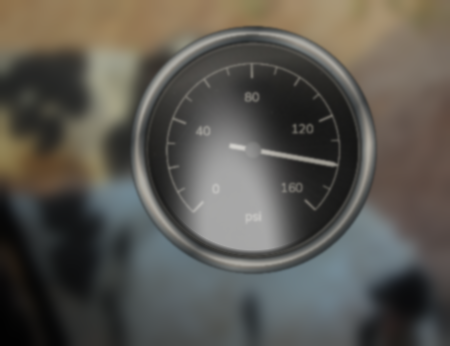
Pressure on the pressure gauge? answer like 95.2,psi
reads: 140,psi
